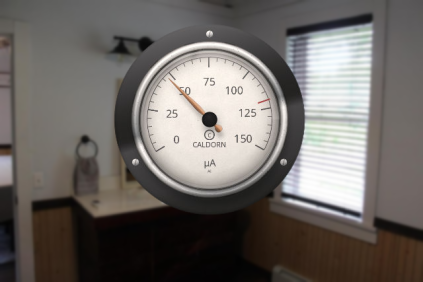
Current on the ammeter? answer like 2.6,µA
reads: 47.5,µA
